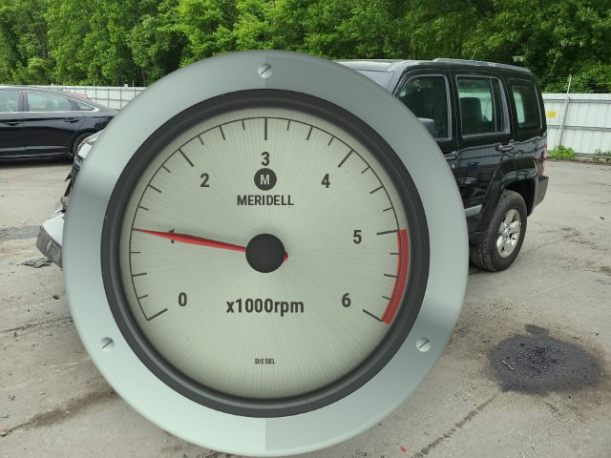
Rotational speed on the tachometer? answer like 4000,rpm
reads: 1000,rpm
